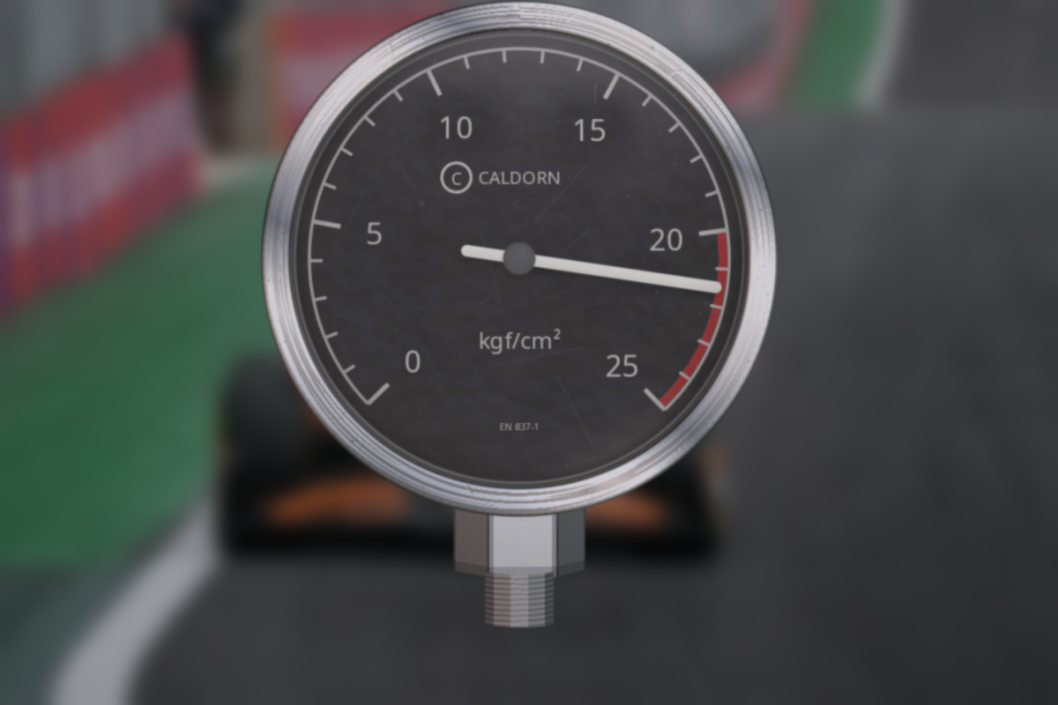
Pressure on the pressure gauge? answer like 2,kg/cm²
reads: 21.5,kg/cm²
